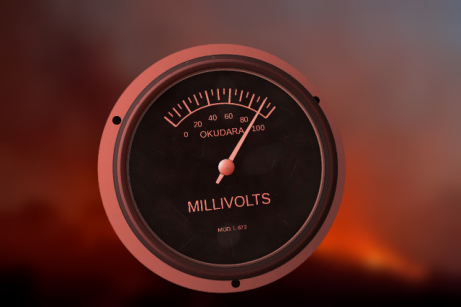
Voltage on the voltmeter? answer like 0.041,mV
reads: 90,mV
